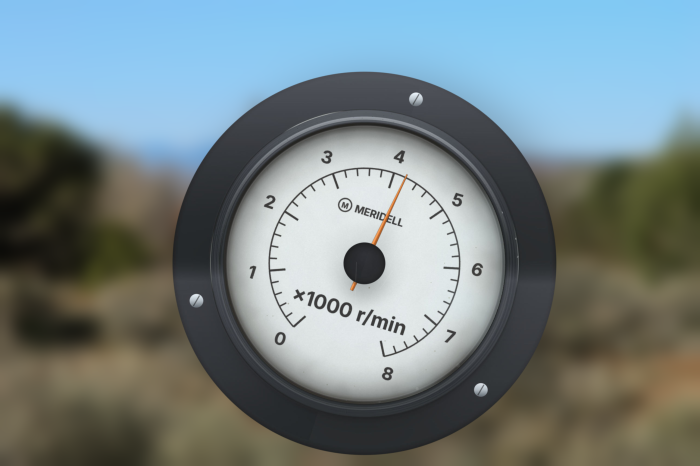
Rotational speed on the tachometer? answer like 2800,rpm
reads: 4200,rpm
